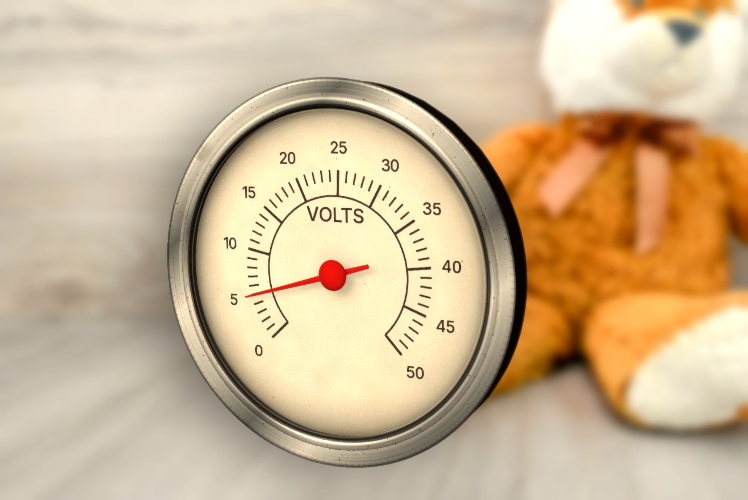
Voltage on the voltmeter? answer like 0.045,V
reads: 5,V
